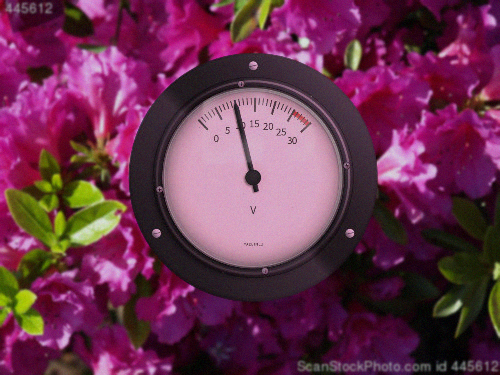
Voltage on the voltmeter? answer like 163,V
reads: 10,V
